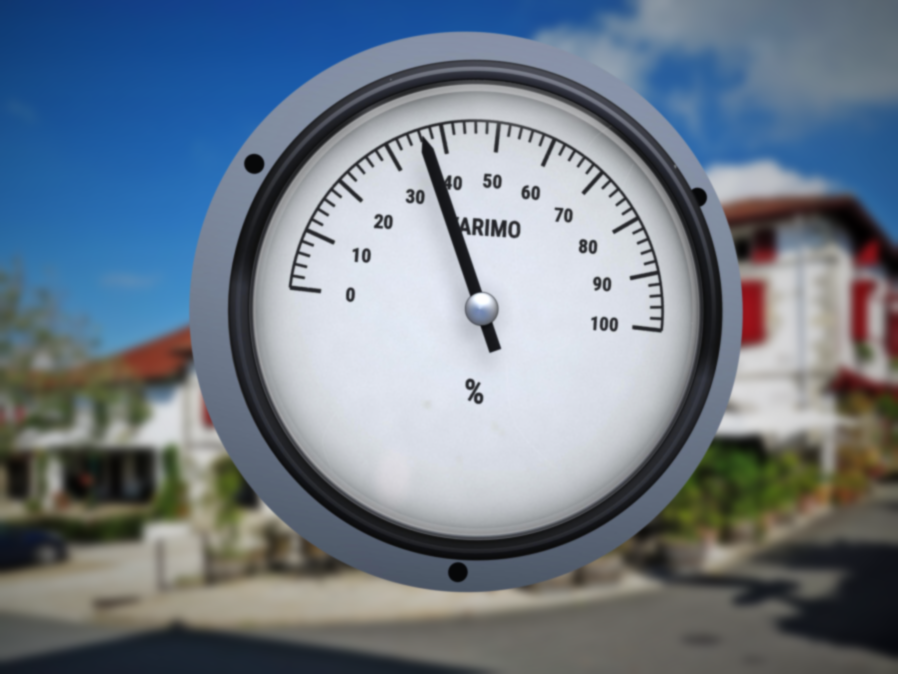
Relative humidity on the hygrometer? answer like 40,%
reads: 36,%
